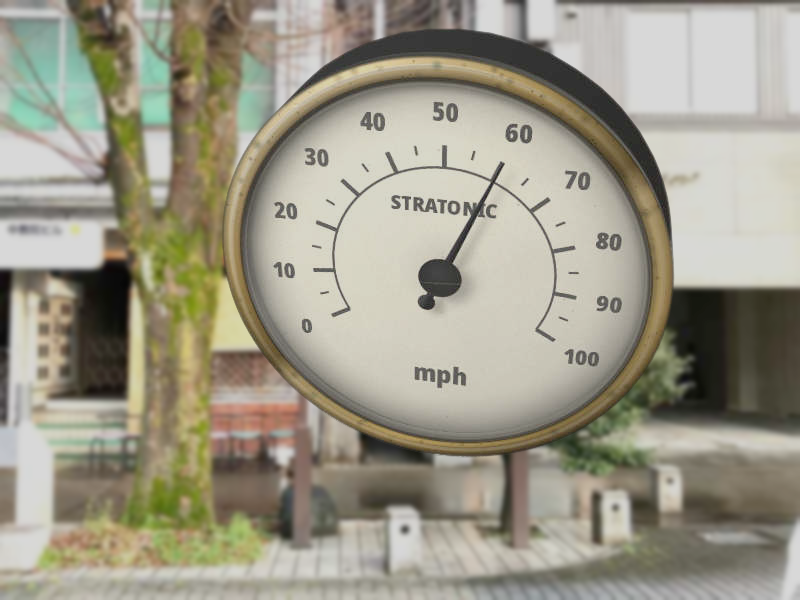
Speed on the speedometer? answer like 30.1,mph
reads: 60,mph
